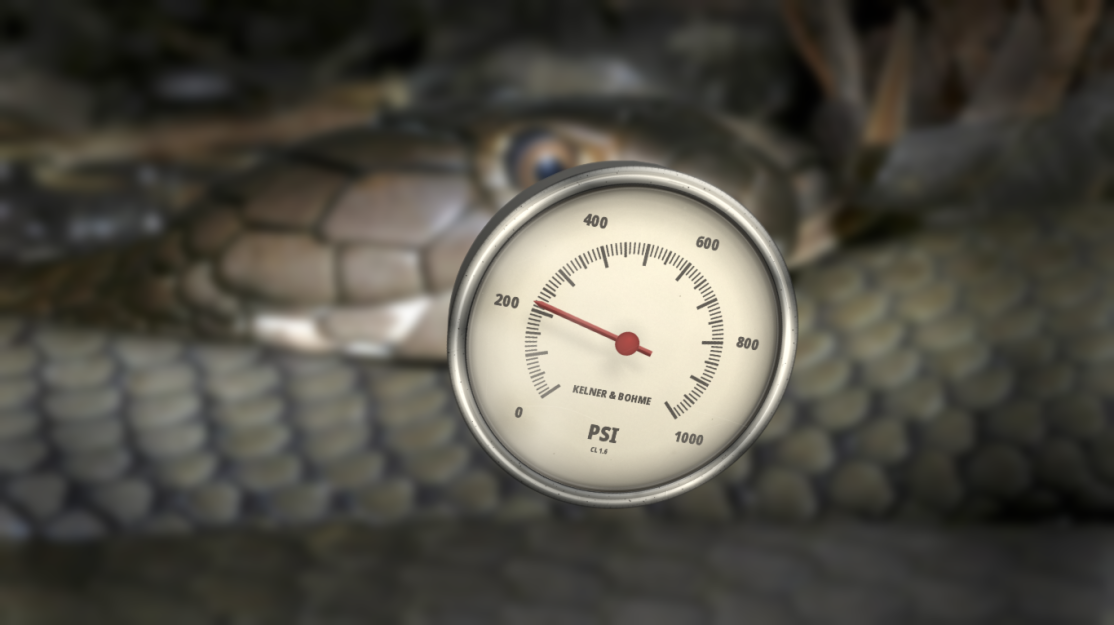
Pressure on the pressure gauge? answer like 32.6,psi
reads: 220,psi
